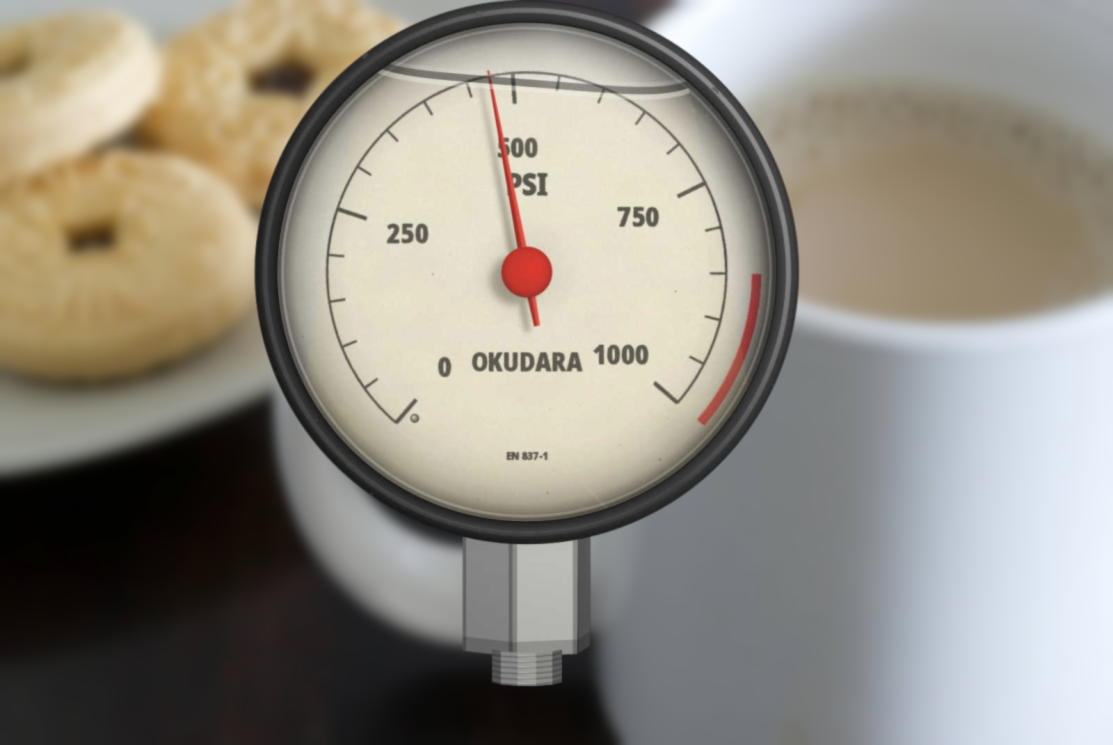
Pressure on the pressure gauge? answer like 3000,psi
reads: 475,psi
